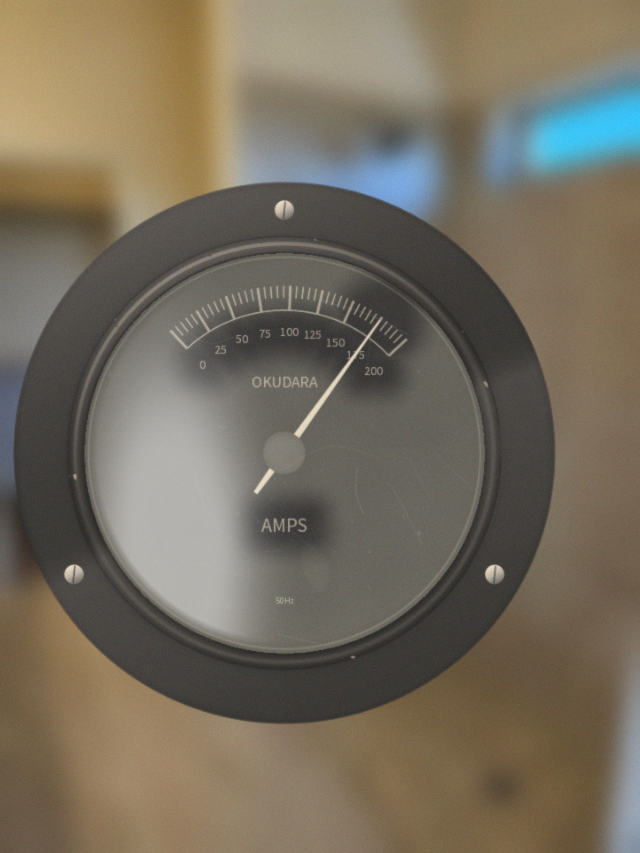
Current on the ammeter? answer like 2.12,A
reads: 175,A
